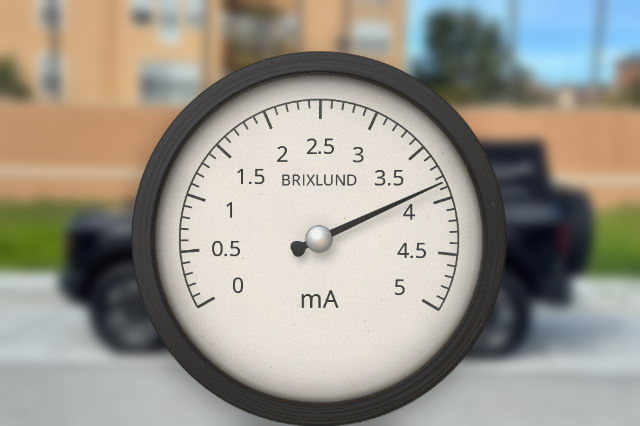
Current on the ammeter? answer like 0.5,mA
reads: 3.85,mA
